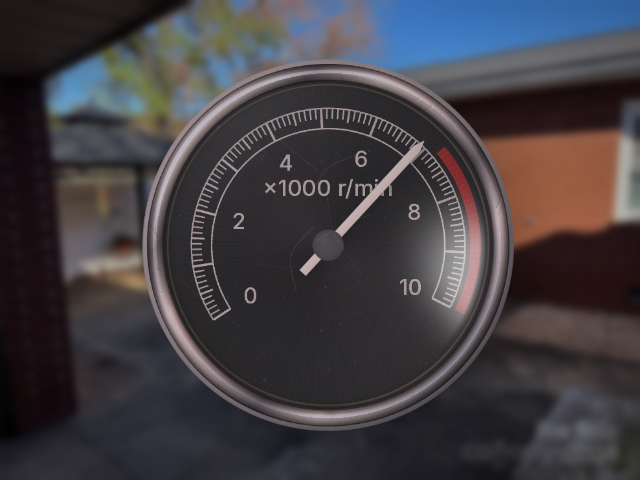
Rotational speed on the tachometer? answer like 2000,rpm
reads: 6900,rpm
